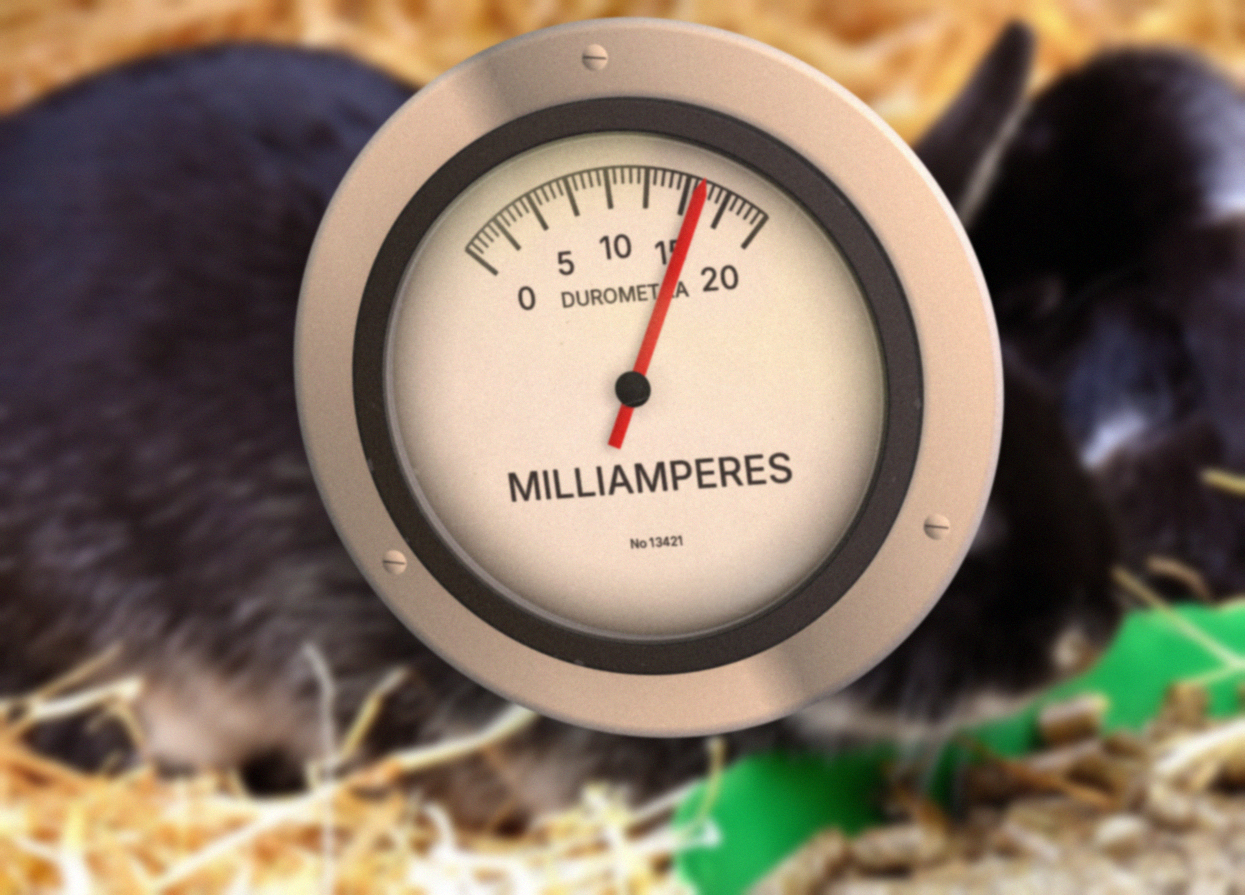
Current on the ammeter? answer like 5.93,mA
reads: 16,mA
